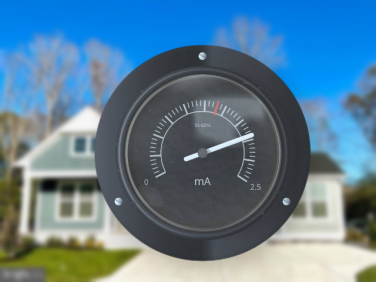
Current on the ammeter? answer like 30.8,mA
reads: 1.95,mA
